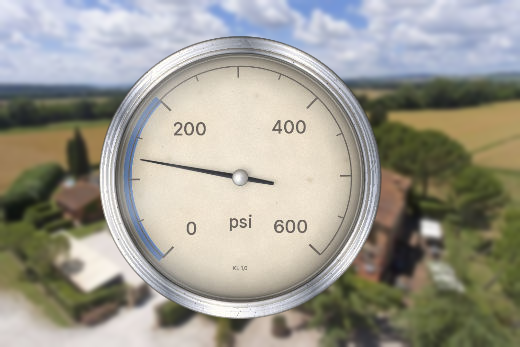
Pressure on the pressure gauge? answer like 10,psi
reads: 125,psi
